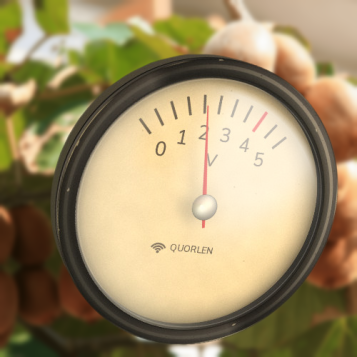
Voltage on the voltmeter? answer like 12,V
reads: 2,V
